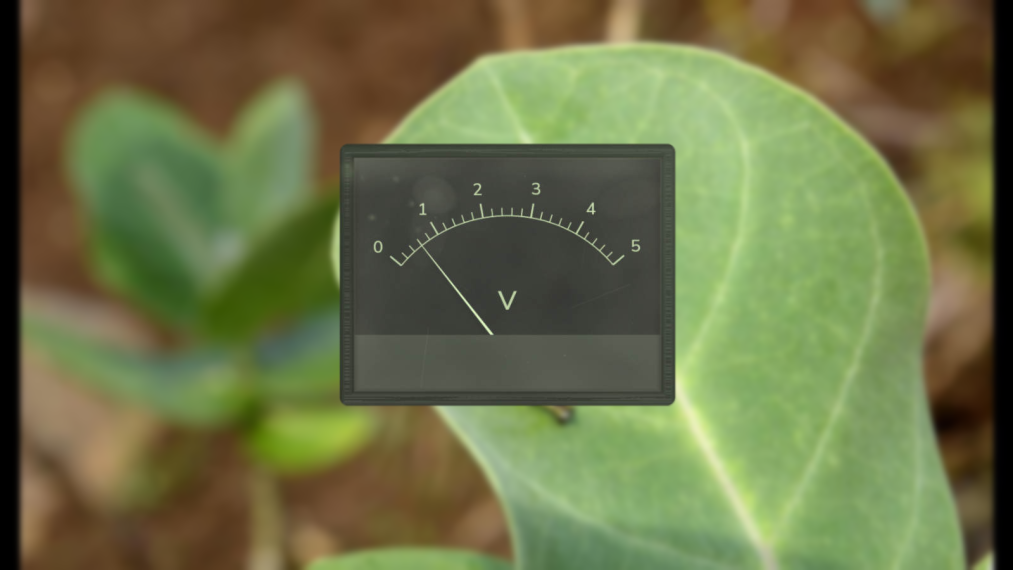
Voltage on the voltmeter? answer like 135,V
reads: 0.6,V
